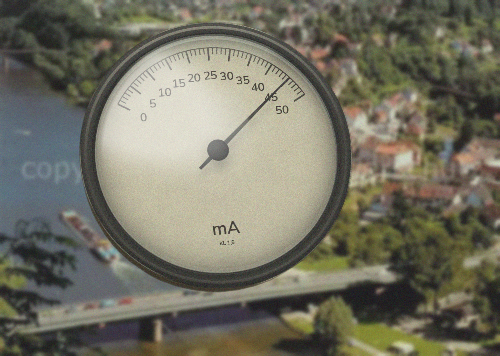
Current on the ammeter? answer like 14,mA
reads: 45,mA
